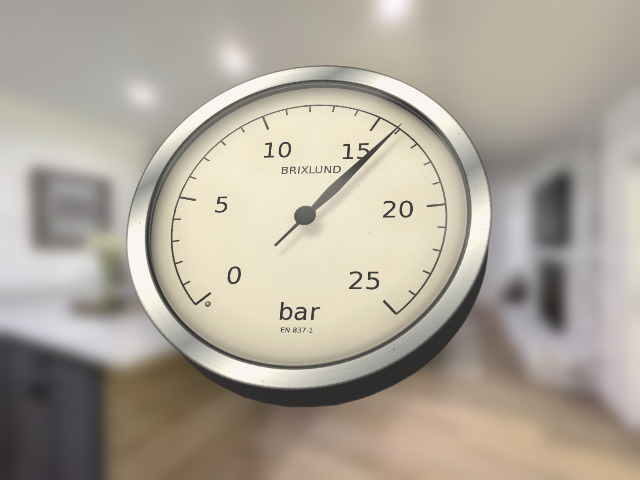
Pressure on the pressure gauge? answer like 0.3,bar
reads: 16,bar
